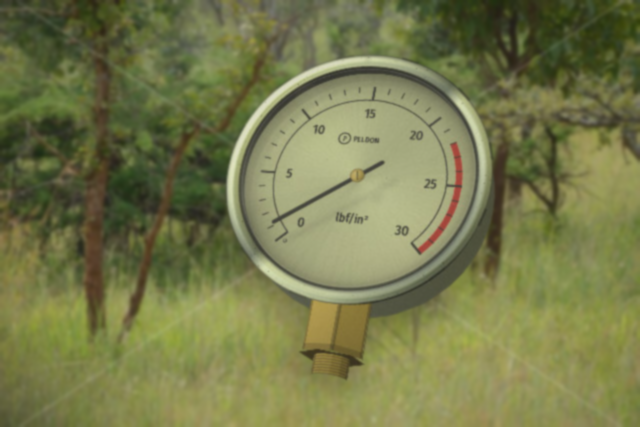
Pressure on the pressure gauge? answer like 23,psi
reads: 1,psi
